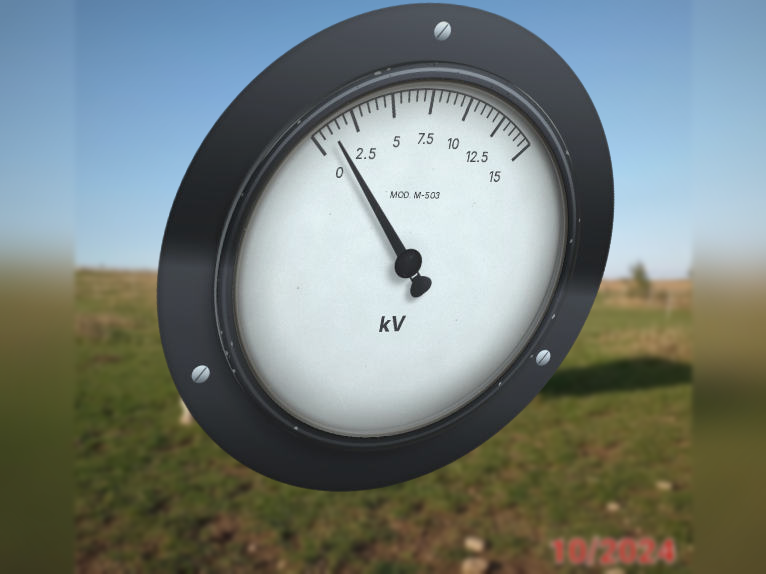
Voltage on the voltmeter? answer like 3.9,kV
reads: 1,kV
